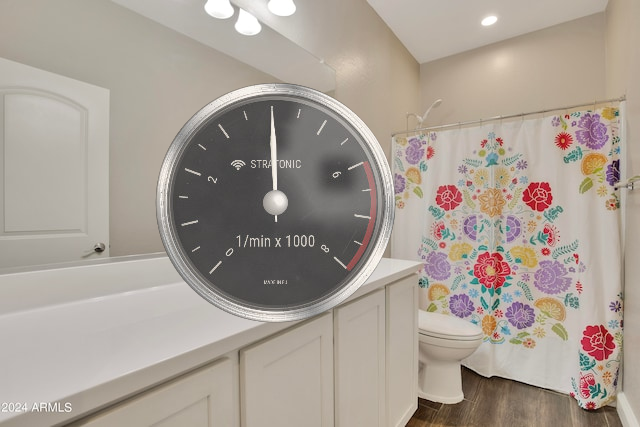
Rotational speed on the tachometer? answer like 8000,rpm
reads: 4000,rpm
